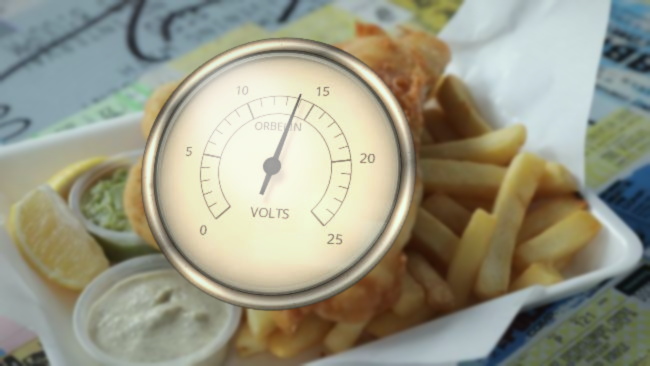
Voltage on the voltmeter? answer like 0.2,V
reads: 14,V
